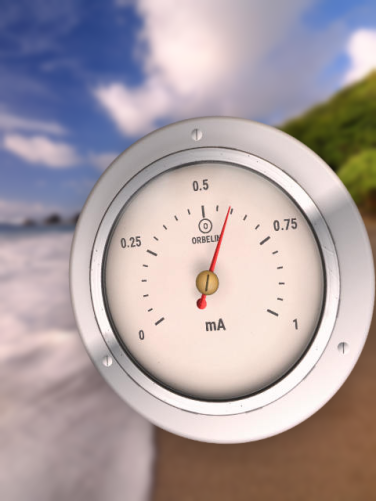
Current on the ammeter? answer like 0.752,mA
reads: 0.6,mA
